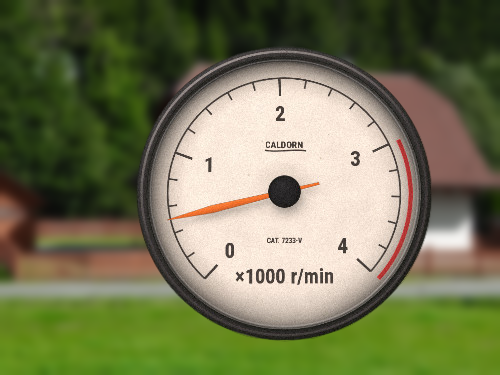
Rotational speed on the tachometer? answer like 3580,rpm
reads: 500,rpm
